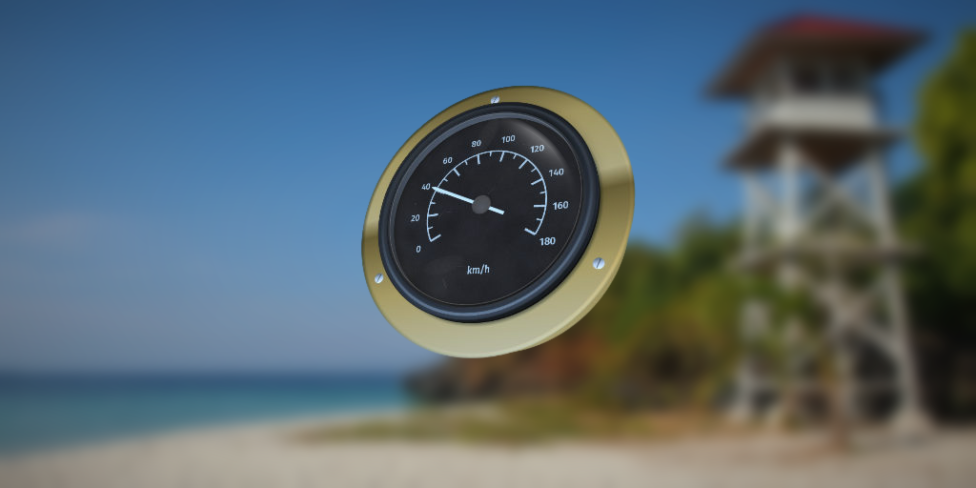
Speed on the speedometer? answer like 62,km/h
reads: 40,km/h
